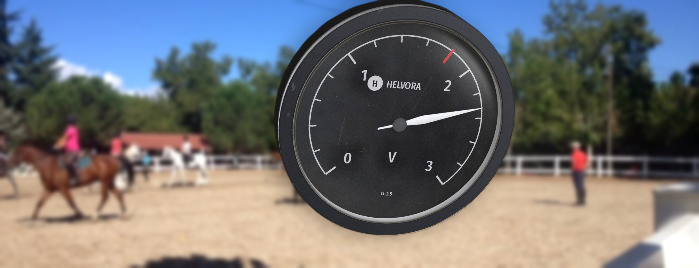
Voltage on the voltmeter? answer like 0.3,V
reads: 2.3,V
